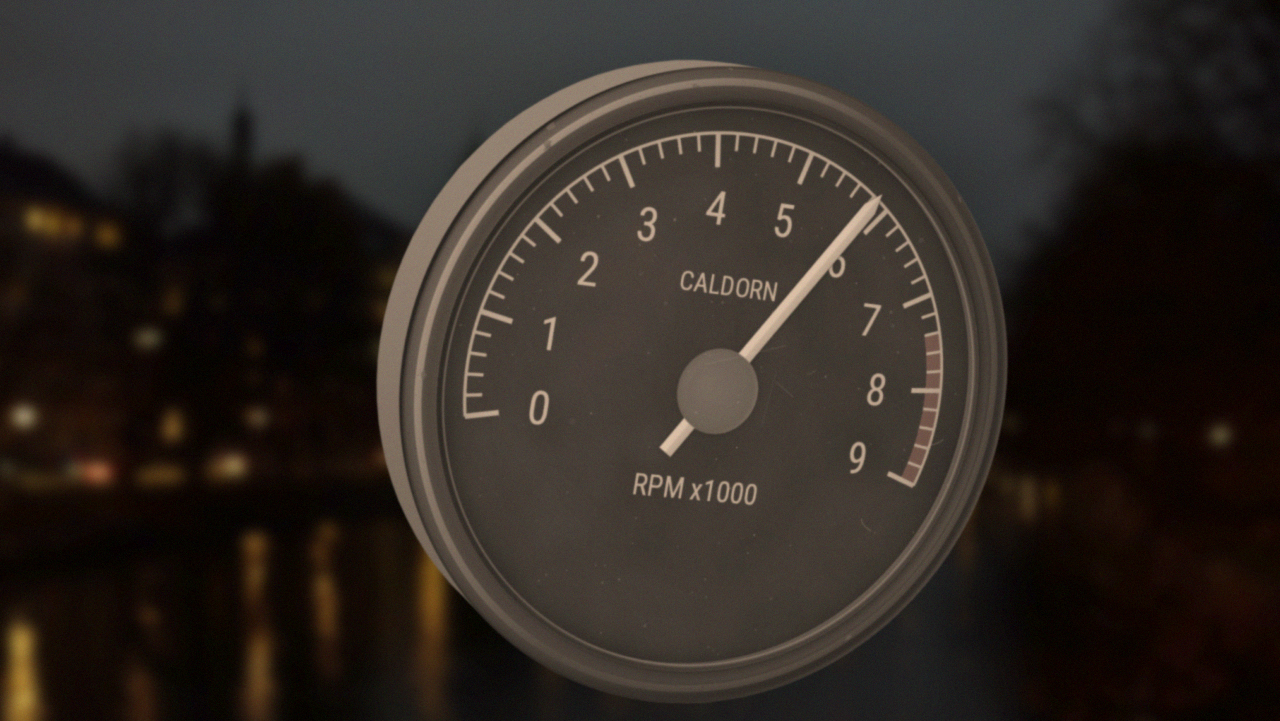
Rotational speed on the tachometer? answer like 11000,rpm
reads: 5800,rpm
